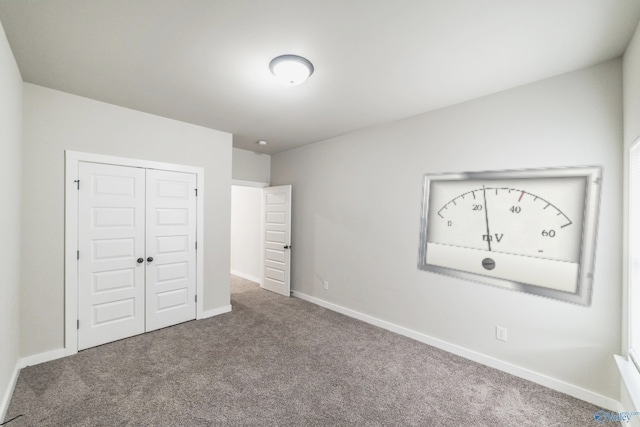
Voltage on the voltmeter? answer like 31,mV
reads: 25,mV
